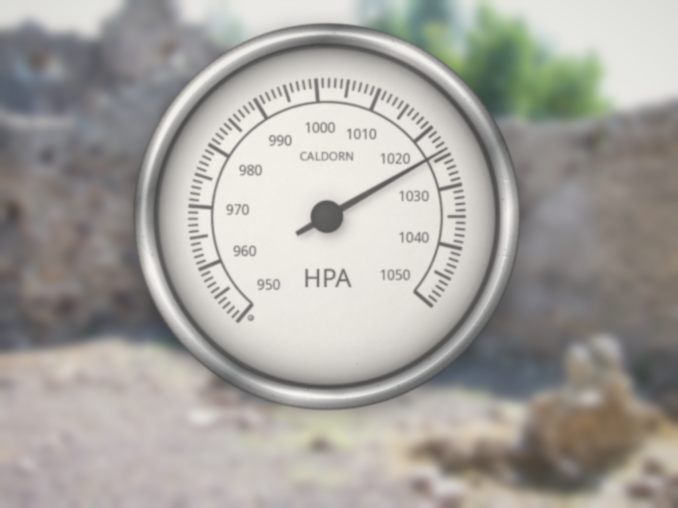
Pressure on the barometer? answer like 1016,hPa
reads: 1024,hPa
